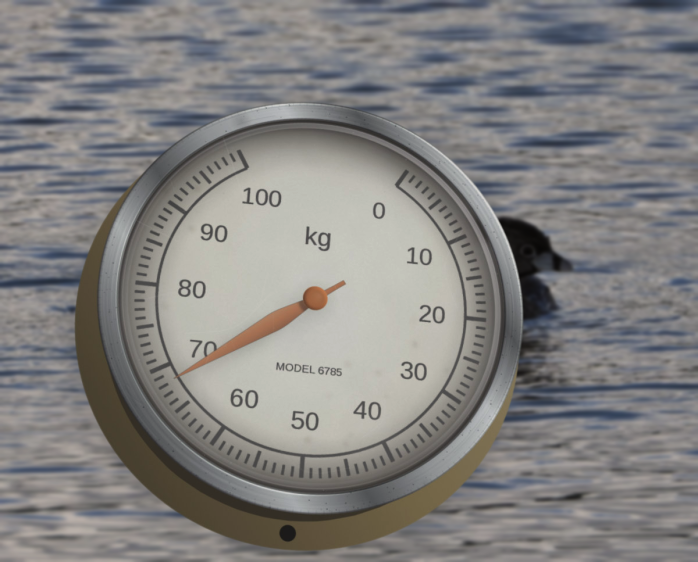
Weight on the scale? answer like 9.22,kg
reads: 68,kg
